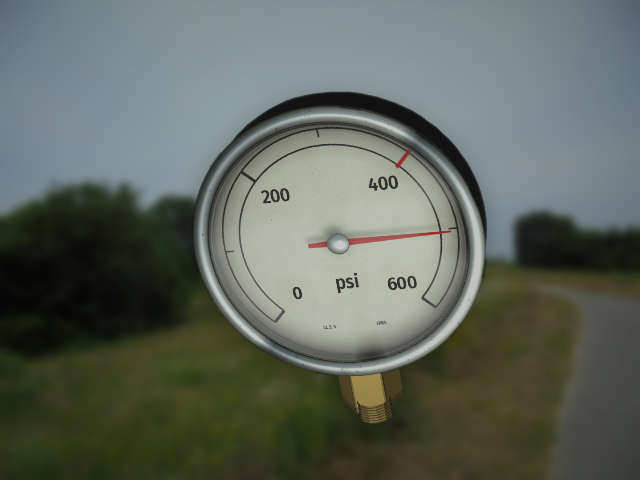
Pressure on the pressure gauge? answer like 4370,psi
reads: 500,psi
